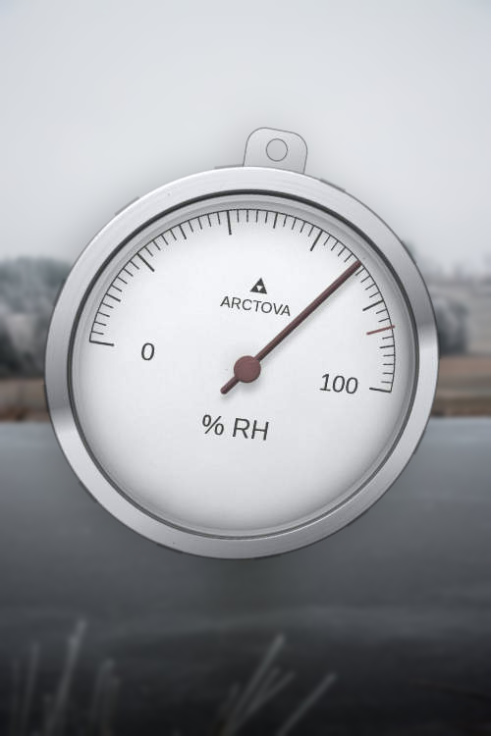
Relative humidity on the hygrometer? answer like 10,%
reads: 70,%
